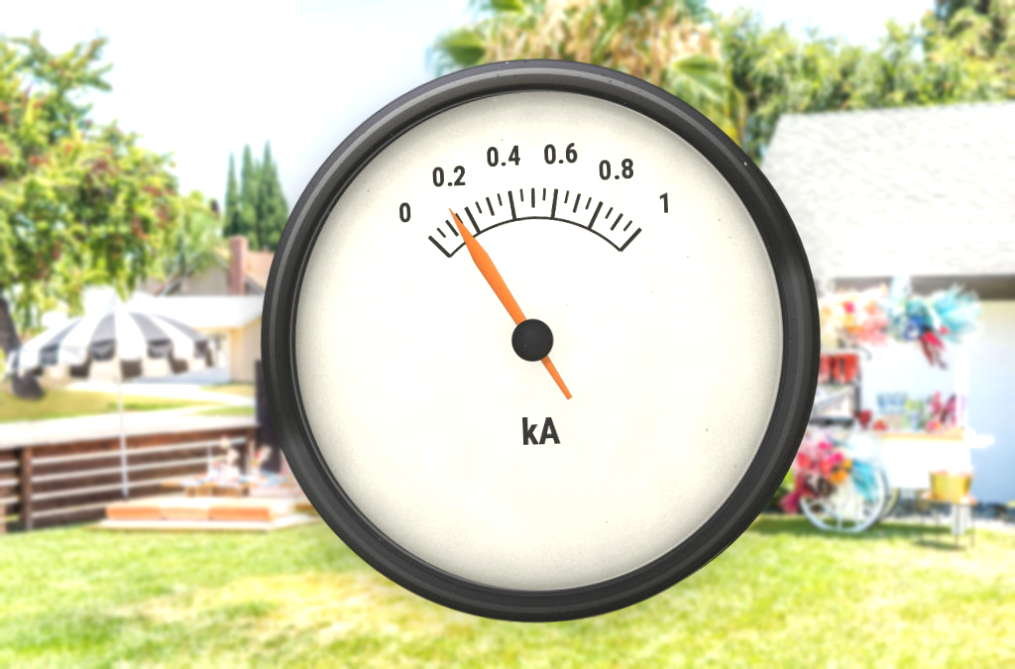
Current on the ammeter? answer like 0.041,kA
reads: 0.15,kA
